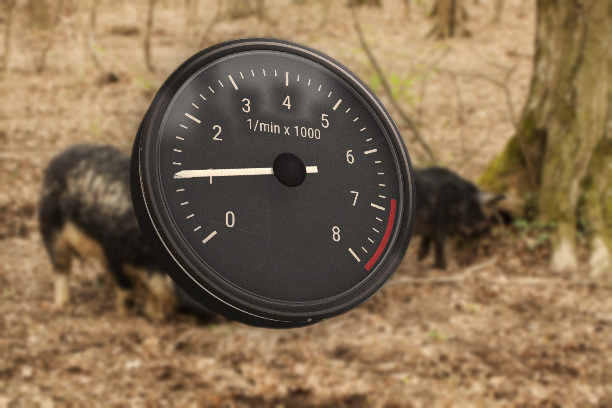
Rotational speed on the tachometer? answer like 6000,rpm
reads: 1000,rpm
